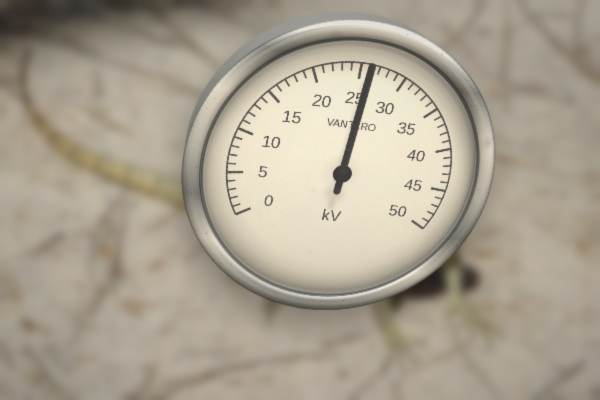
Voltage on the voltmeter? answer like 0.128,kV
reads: 26,kV
